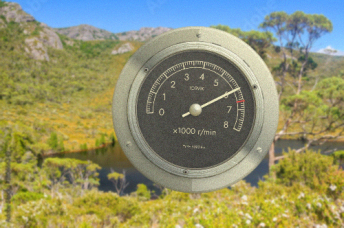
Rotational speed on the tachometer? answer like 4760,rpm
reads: 6000,rpm
